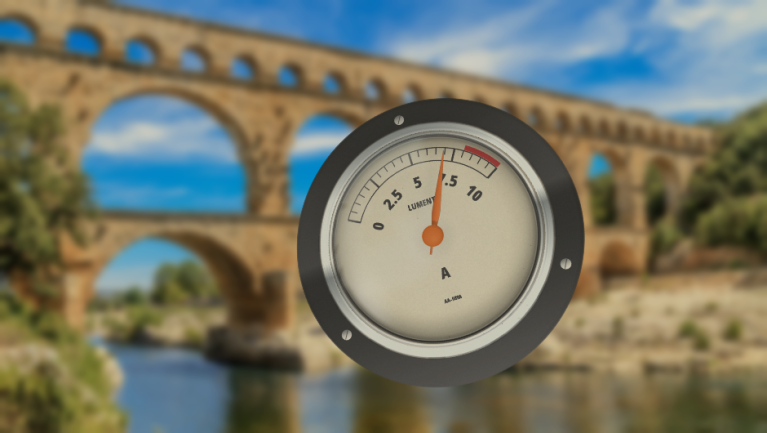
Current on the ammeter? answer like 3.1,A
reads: 7,A
